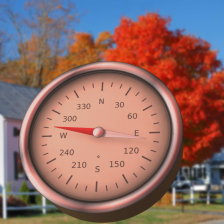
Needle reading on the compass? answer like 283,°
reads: 280,°
